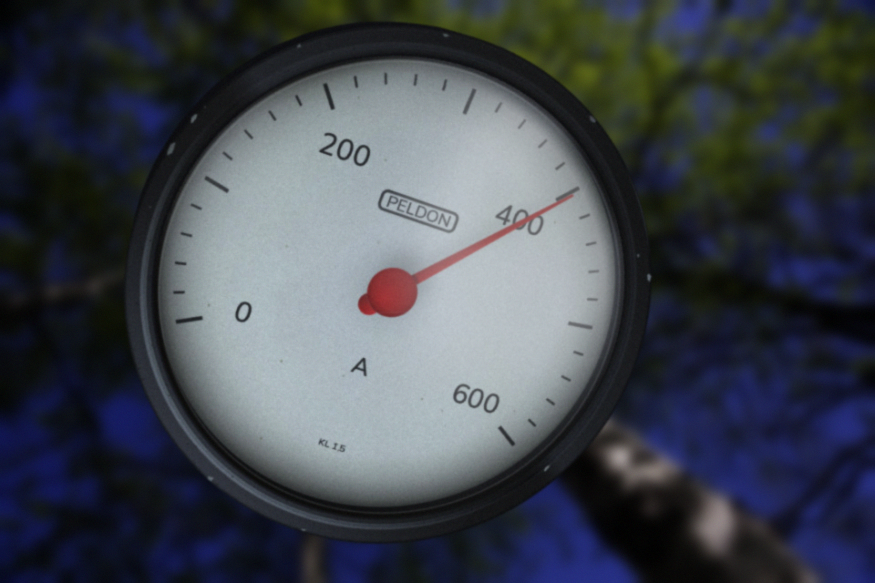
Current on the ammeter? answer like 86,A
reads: 400,A
